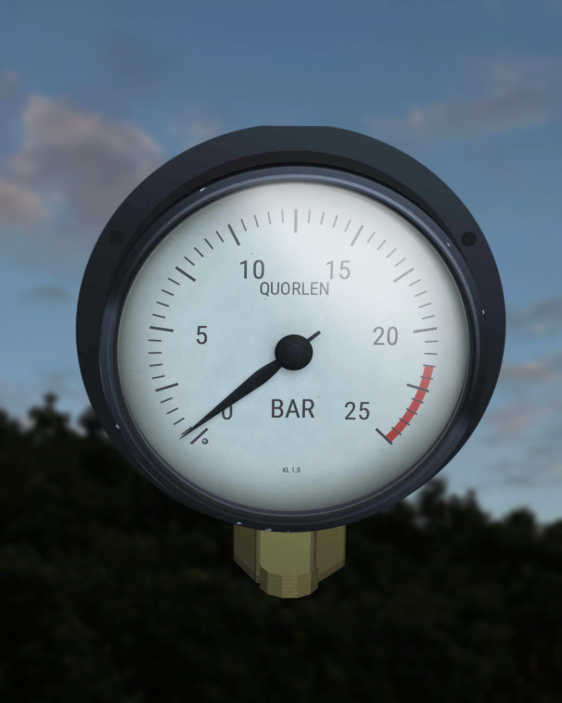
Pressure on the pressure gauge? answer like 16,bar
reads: 0.5,bar
